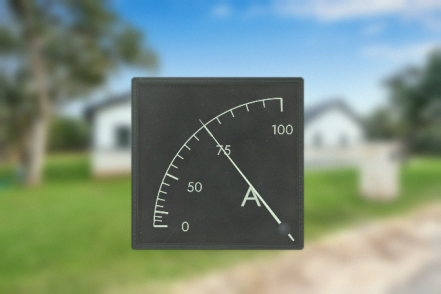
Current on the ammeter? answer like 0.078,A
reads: 75,A
